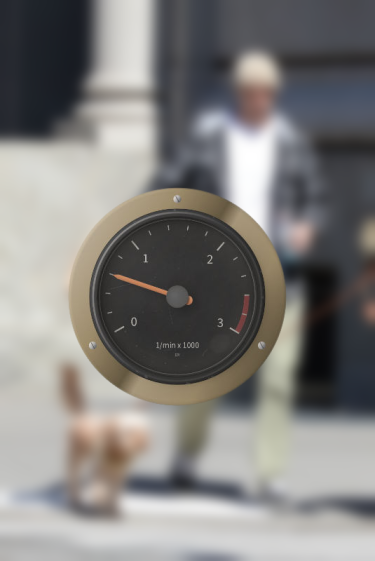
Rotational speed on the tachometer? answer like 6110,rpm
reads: 600,rpm
